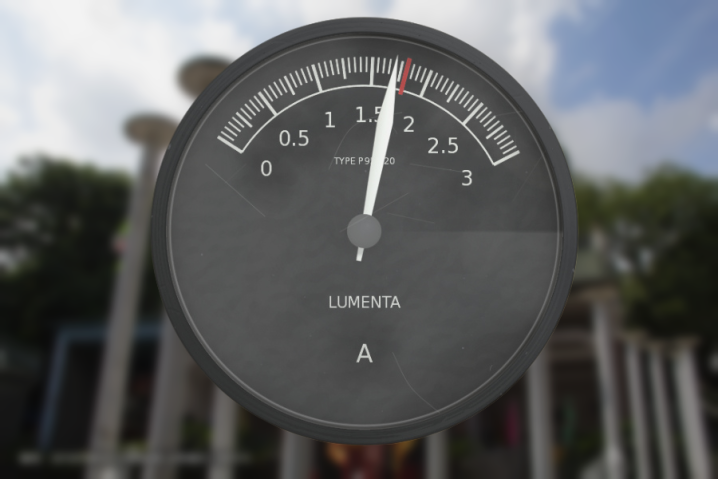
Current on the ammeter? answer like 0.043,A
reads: 1.7,A
